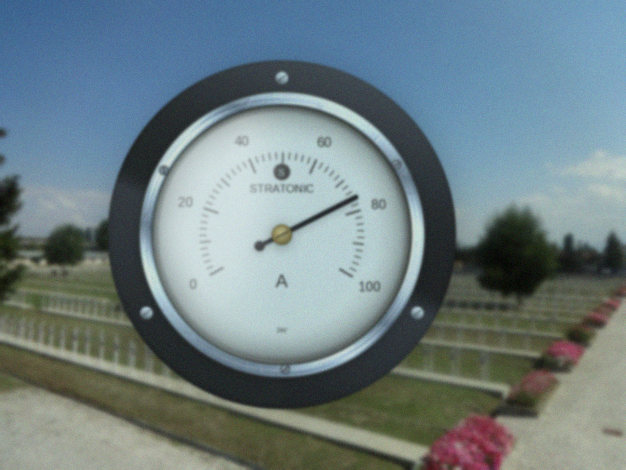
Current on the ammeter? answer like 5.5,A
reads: 76,A
